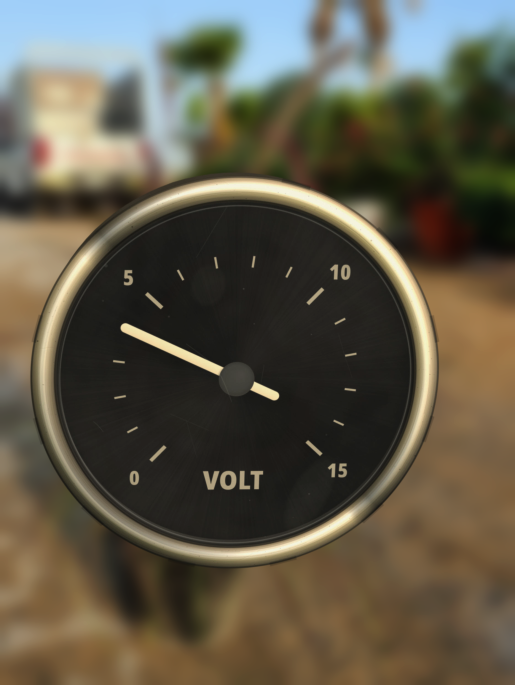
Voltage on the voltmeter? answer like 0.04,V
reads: 4,V
